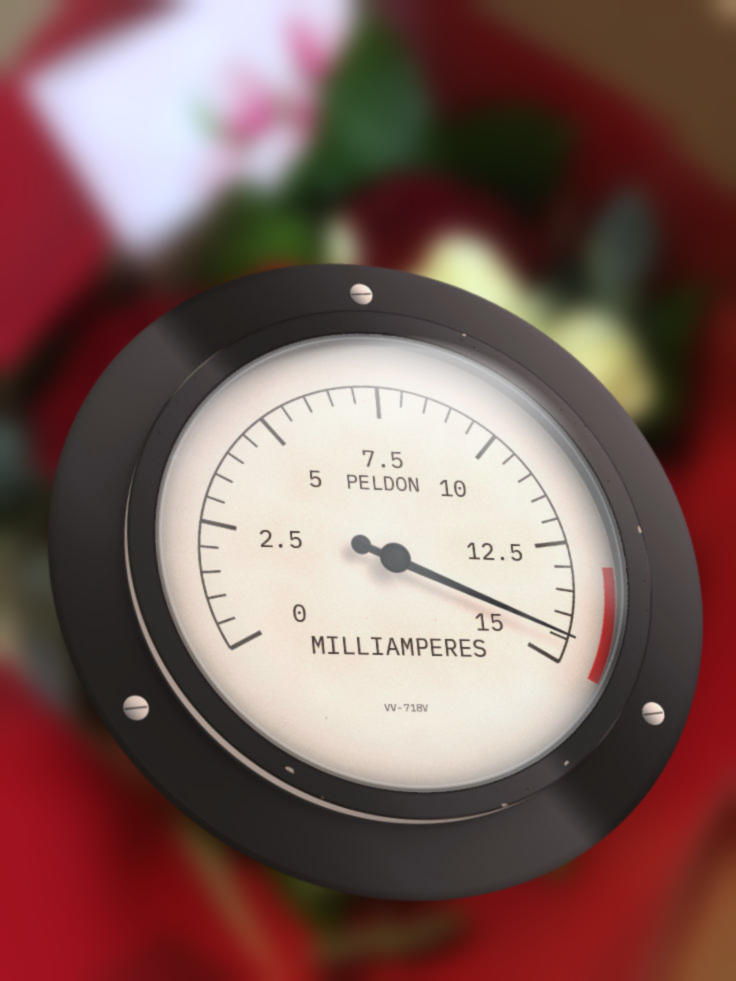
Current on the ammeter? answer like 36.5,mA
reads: 14.5,mA
